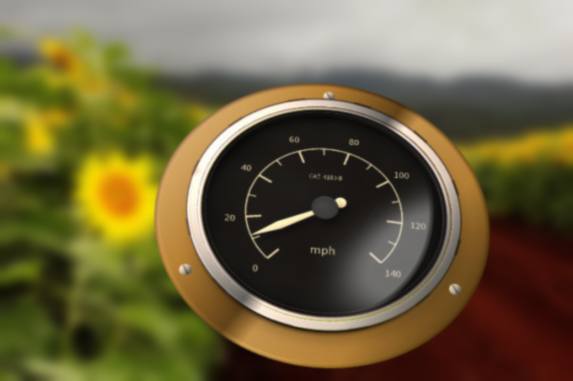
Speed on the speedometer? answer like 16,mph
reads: 10,mph
